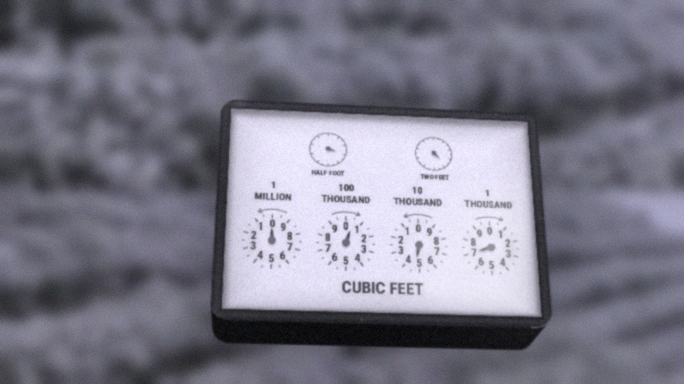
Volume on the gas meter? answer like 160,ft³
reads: 4700,ft³
